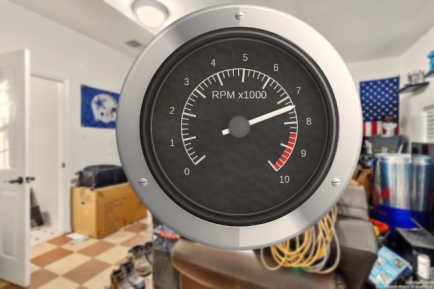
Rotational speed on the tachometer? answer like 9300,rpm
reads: 7400,rpm
